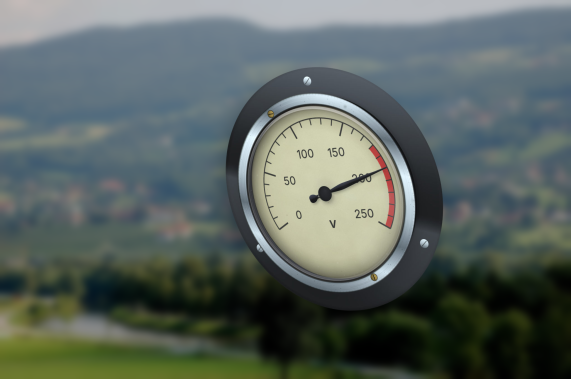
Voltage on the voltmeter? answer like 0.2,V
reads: 200,V
